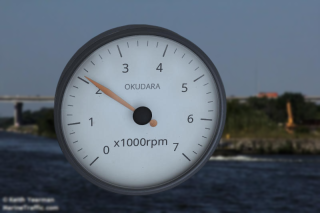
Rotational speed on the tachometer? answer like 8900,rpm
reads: 2100,rpm
